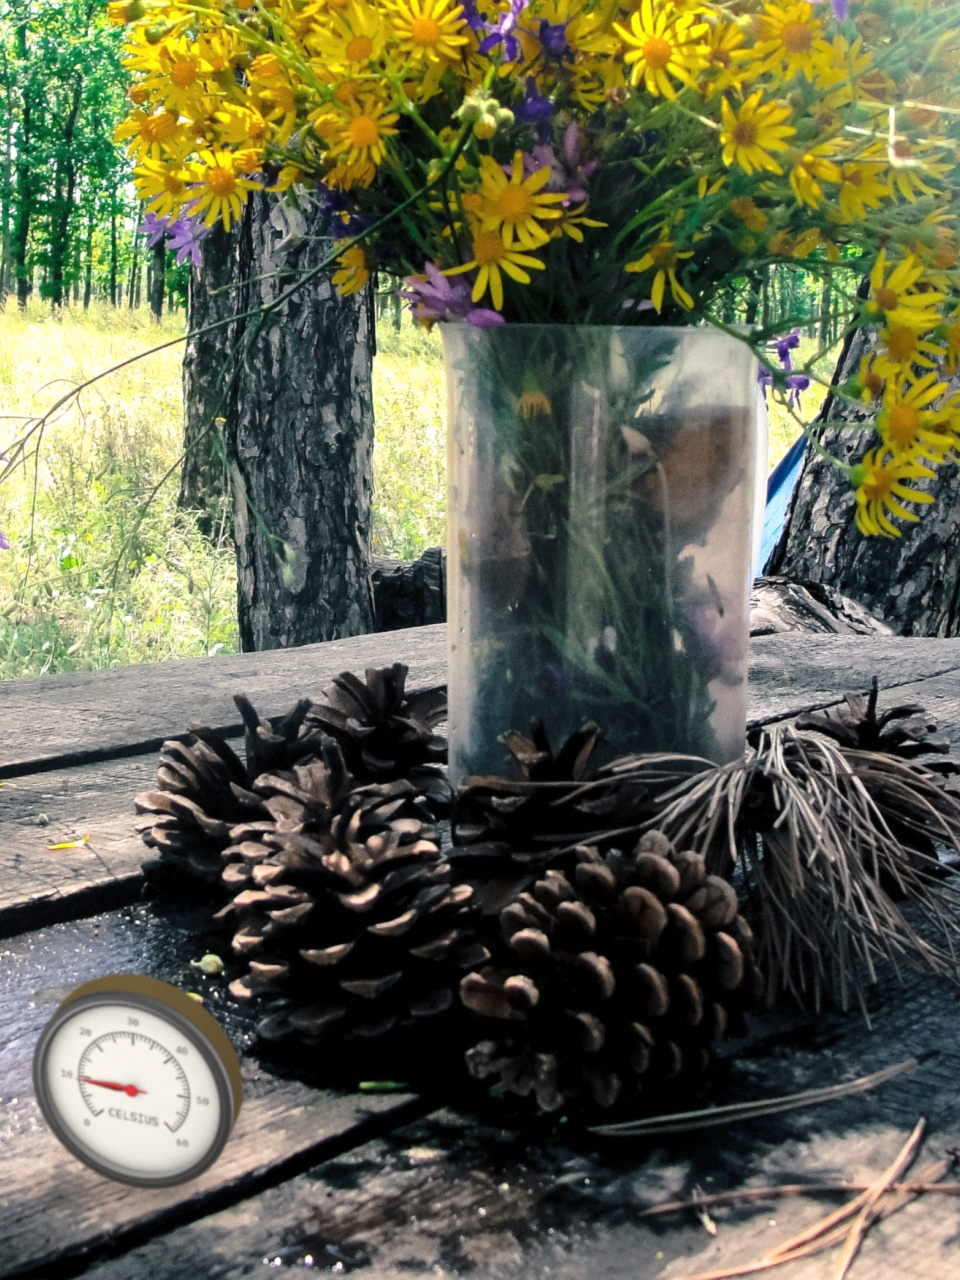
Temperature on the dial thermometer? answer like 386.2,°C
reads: 10,°C
